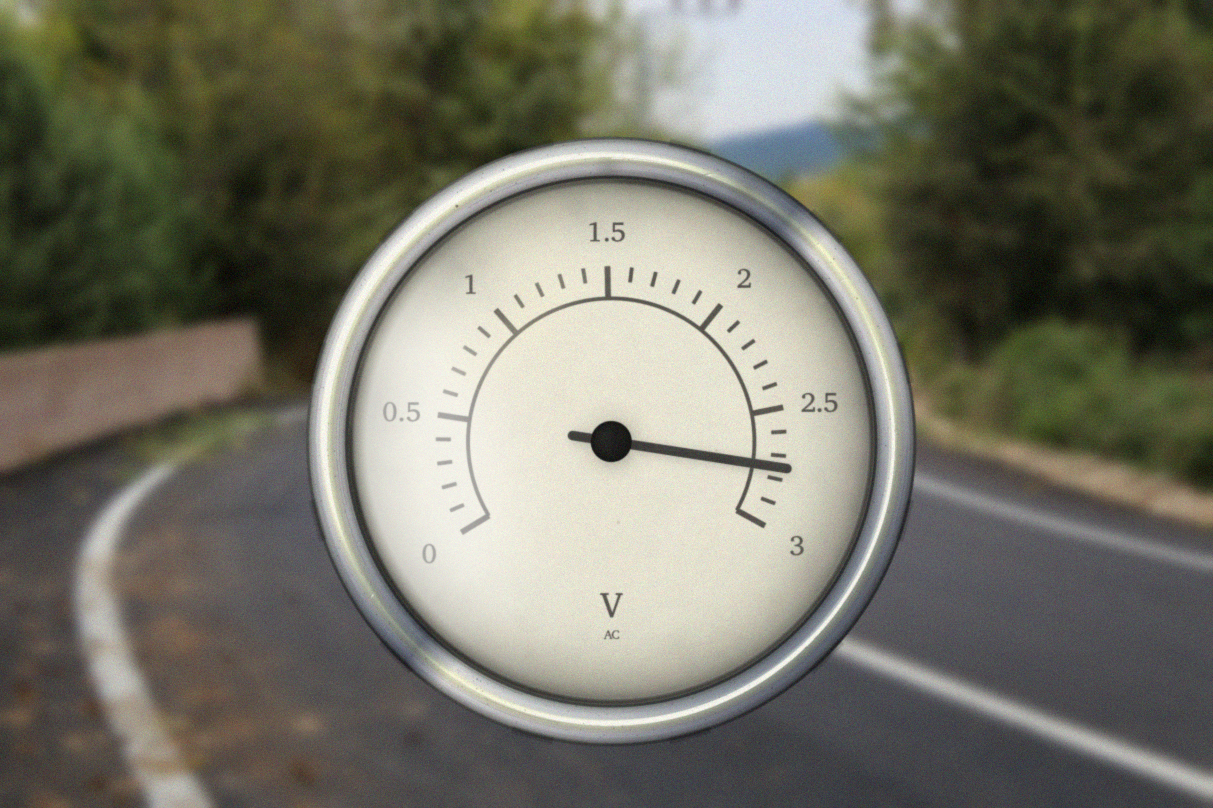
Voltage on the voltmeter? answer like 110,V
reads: 2.75,V
